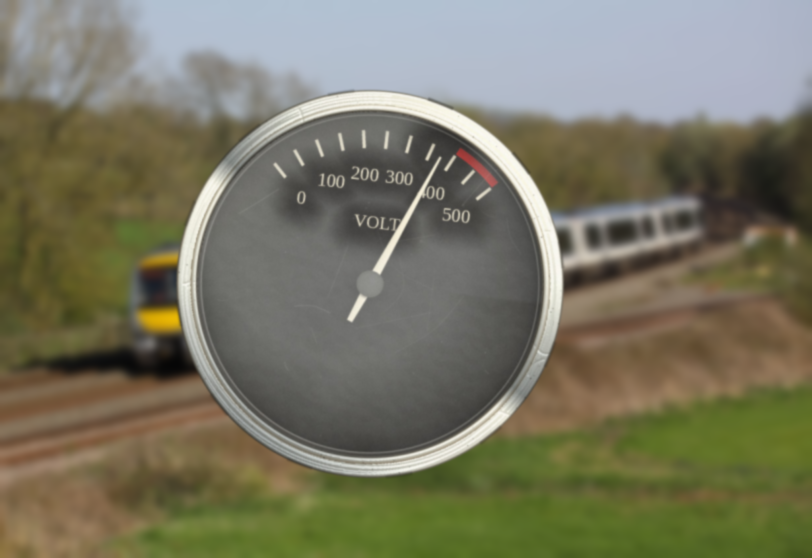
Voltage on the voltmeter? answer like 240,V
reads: 375,V
